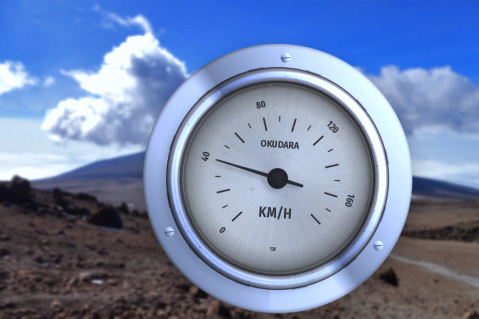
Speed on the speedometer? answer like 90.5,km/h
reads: 40,km/h
